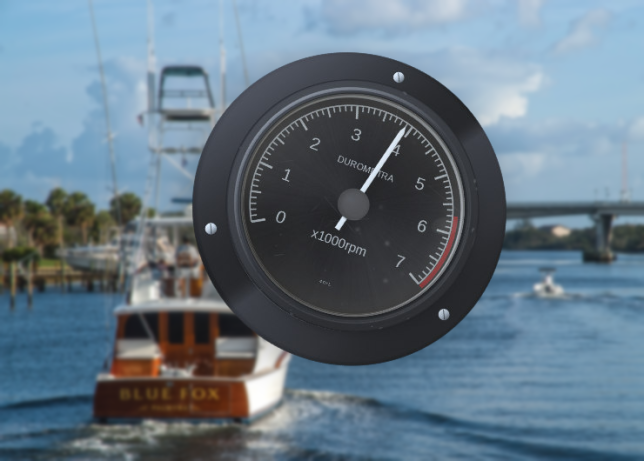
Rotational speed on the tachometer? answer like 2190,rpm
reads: 3900,rpm
